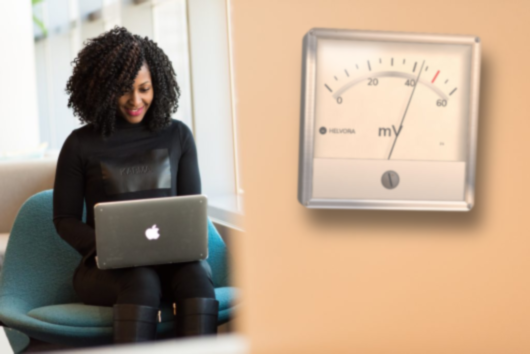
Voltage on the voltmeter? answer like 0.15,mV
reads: 42.5,mV
